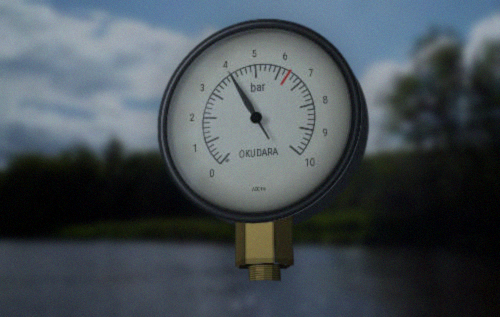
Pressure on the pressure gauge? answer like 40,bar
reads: 4,bar
